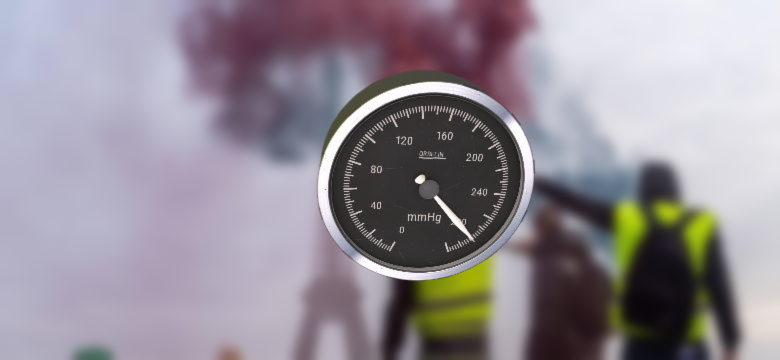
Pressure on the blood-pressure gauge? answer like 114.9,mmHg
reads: 280,mmHg
